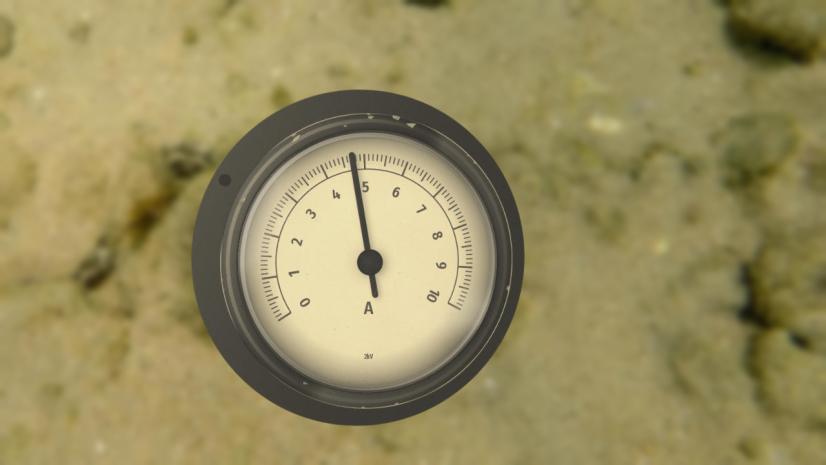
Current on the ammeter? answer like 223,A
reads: 4.7,A
